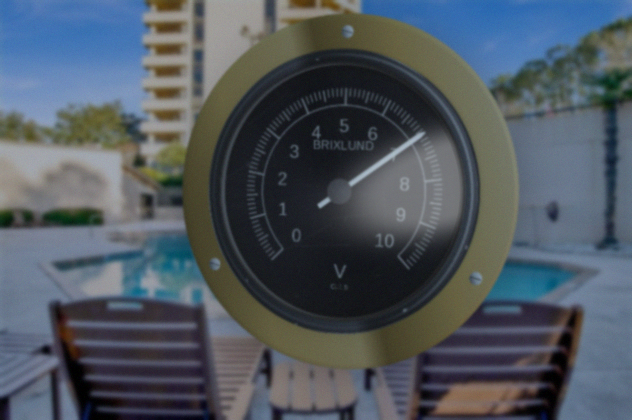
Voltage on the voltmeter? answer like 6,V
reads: 7,V
